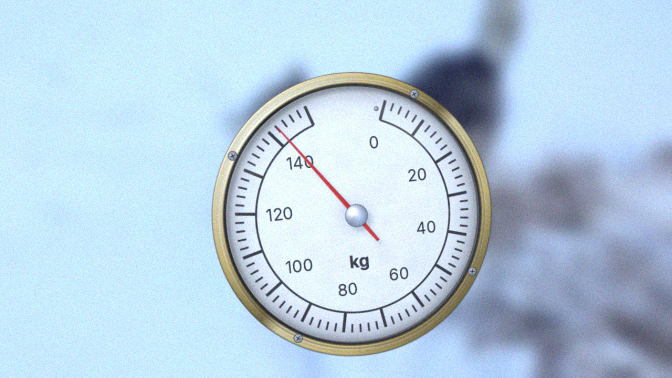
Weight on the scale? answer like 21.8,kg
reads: 142,kg
